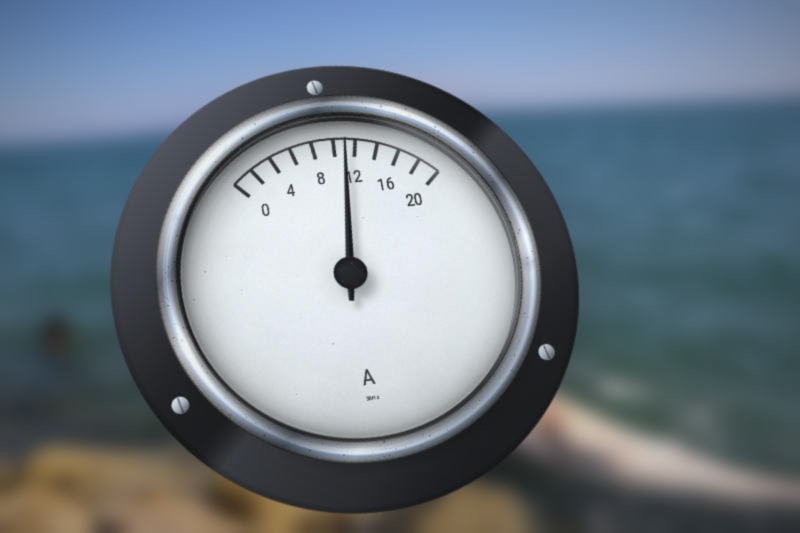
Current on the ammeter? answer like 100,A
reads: 11,A
